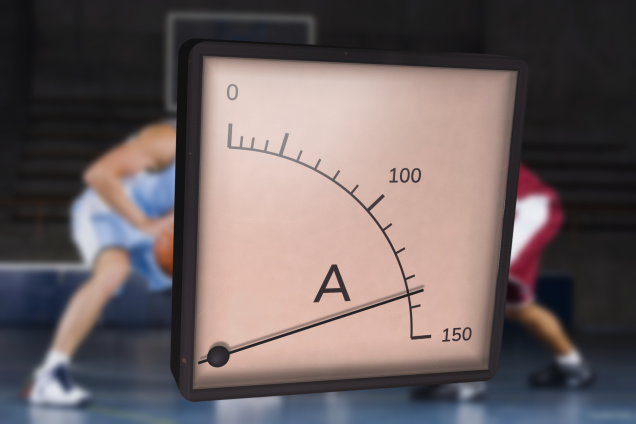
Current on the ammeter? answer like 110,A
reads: 135,A
